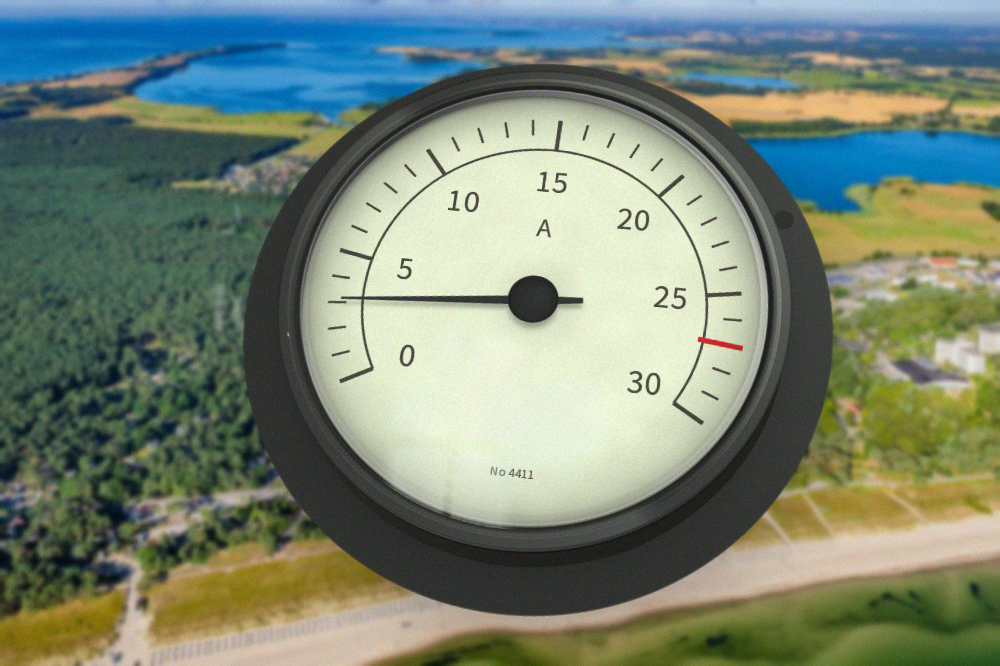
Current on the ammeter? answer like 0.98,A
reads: 3,A
